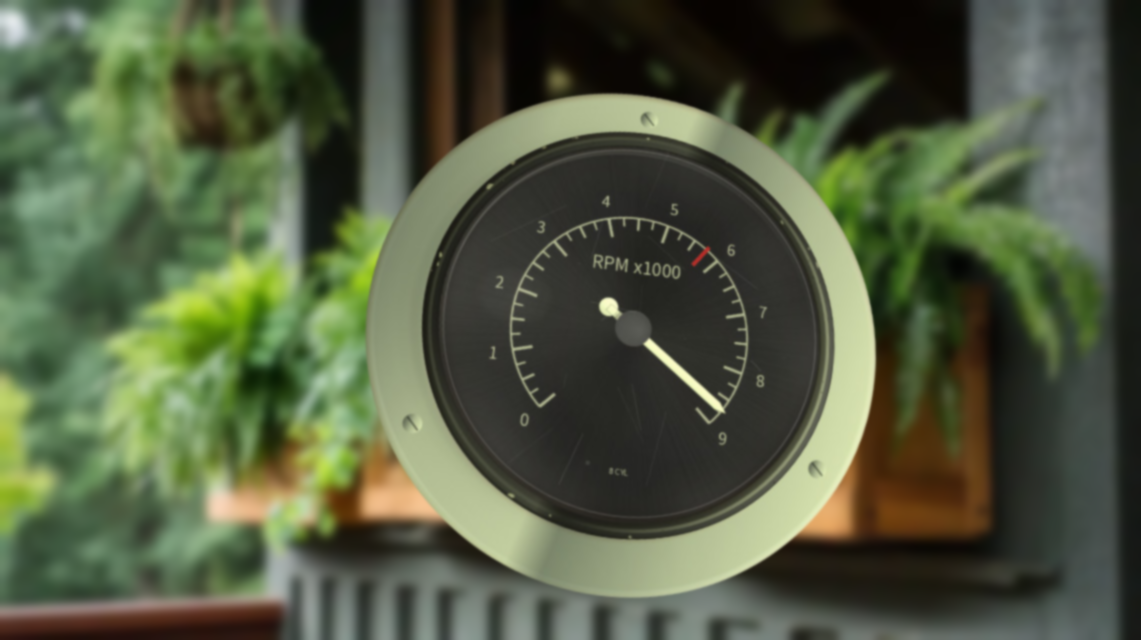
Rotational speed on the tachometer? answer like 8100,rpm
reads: 8750,rpm
